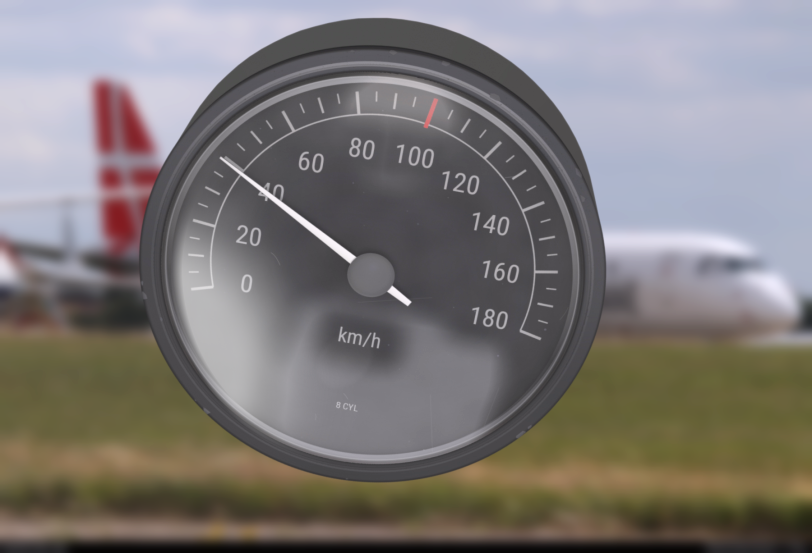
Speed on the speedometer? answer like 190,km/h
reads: 40,km/h
